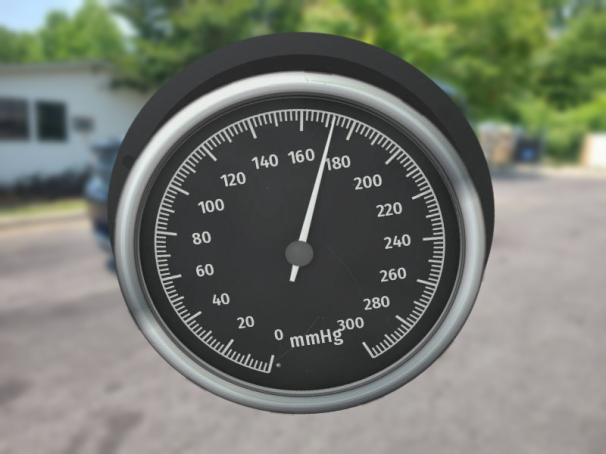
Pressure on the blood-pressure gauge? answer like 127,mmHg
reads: 172,mmHg
